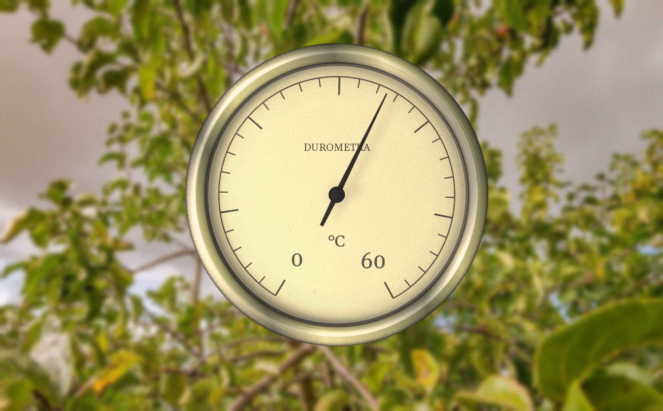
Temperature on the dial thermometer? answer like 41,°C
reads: 35,°C
